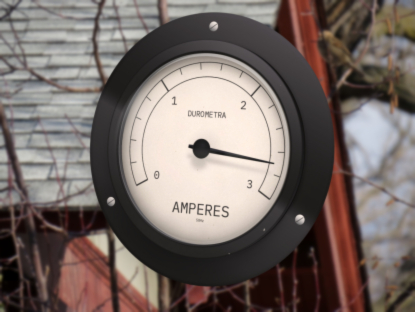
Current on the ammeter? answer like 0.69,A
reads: 2.7,A
